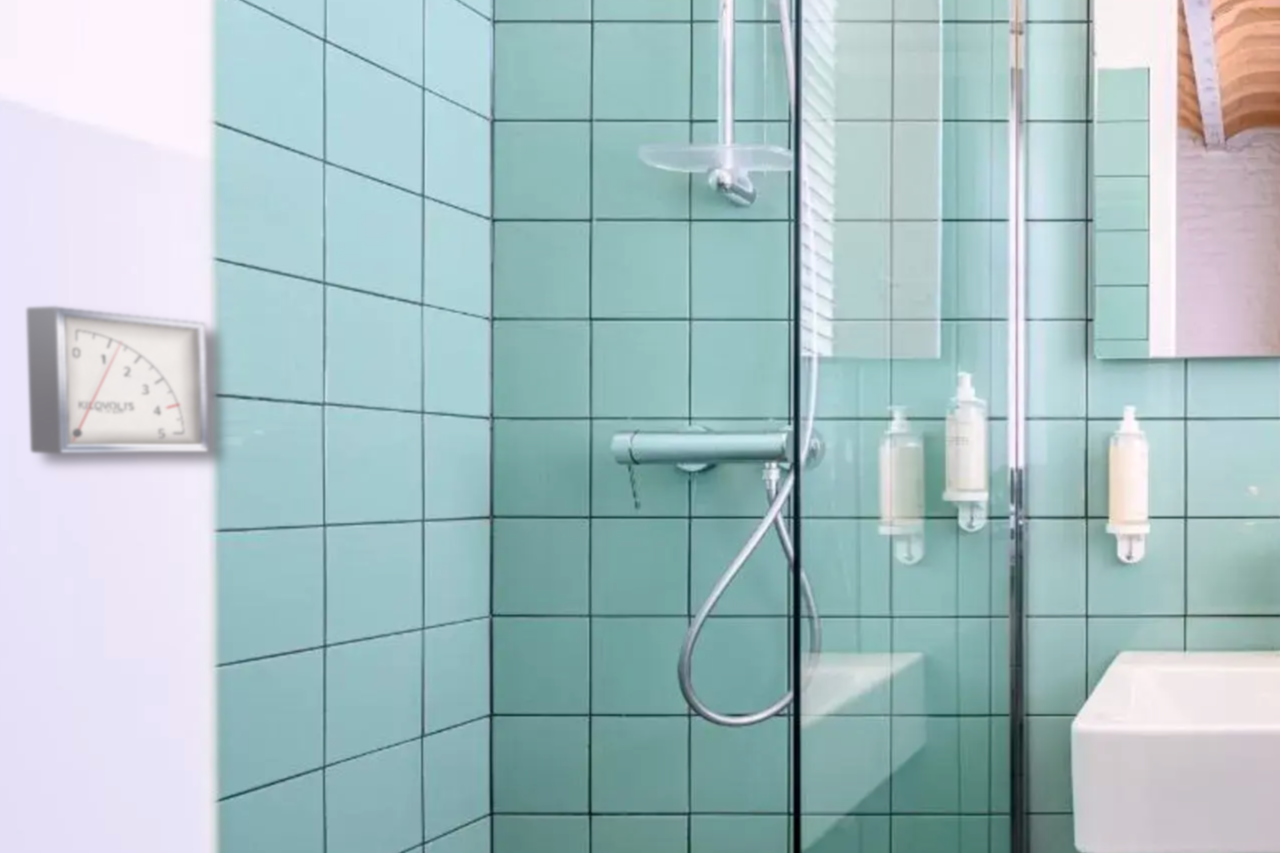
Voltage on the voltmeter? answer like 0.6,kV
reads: 1.25,kV
